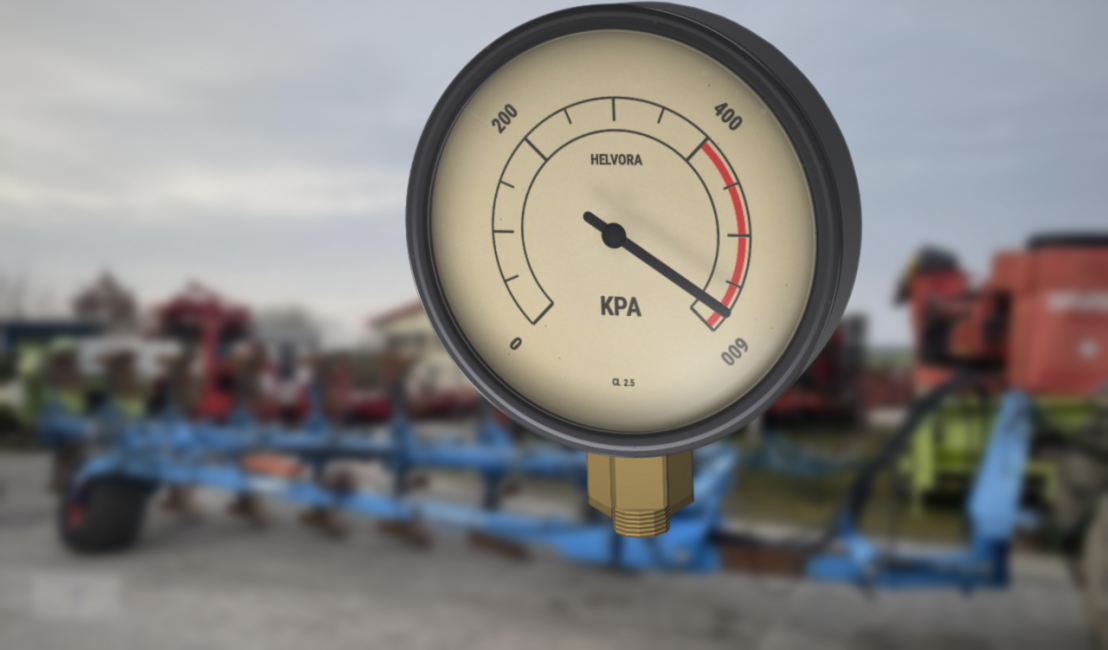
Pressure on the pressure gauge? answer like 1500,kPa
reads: 575,kPa
